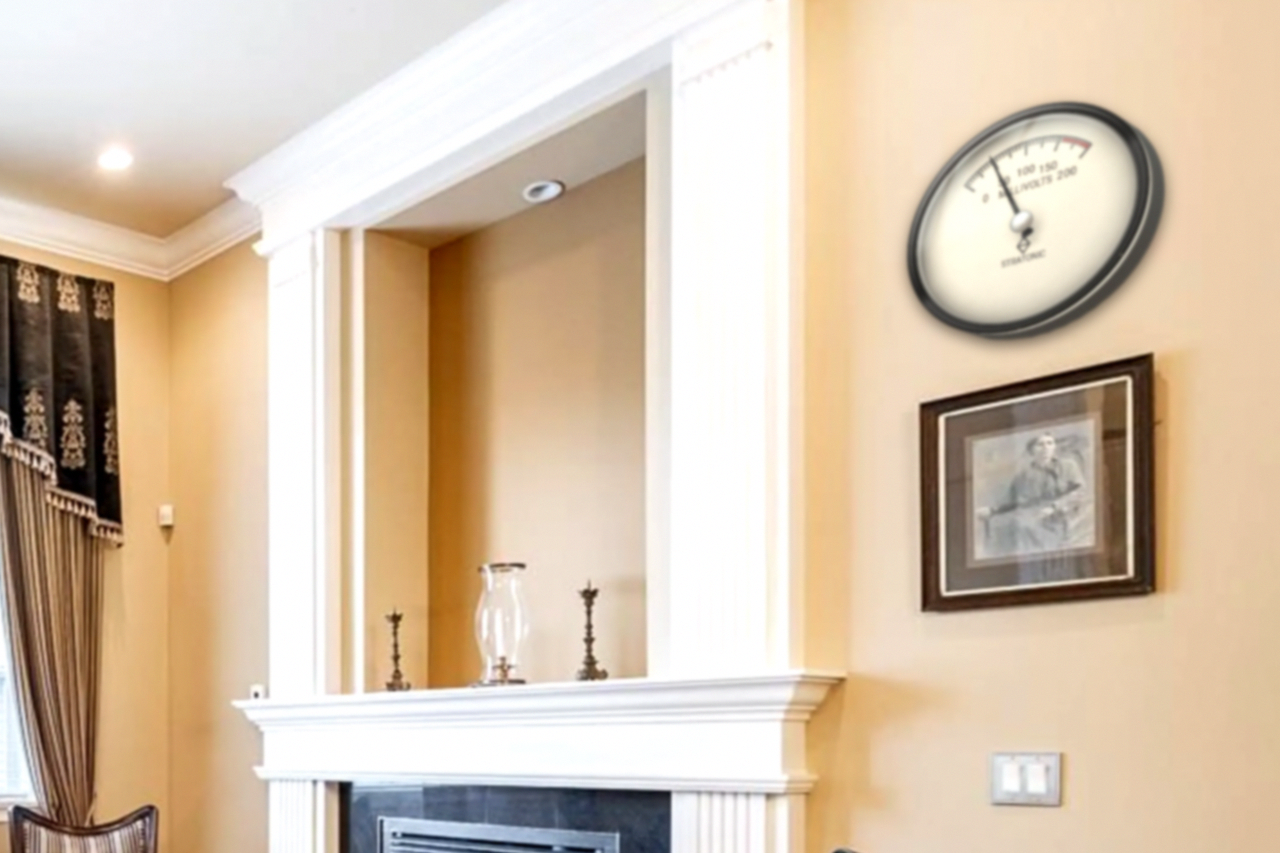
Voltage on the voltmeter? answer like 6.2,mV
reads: 50,mV
